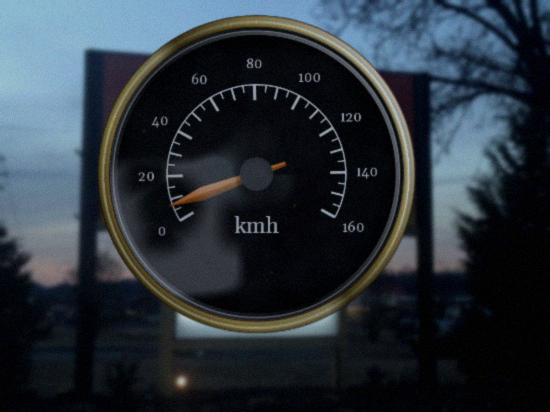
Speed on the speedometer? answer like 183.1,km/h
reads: 7.5,km/h
